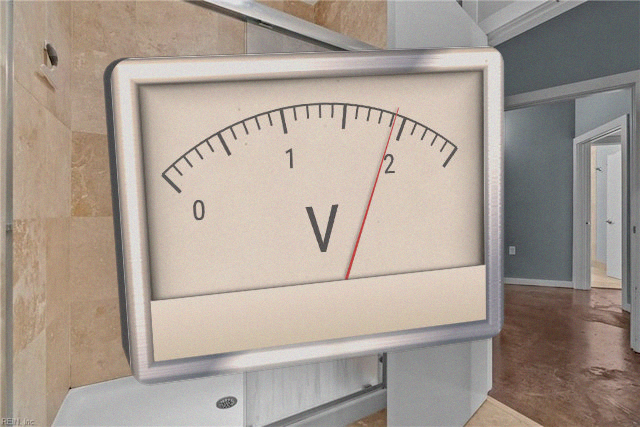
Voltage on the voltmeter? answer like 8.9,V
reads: 1.9,V
